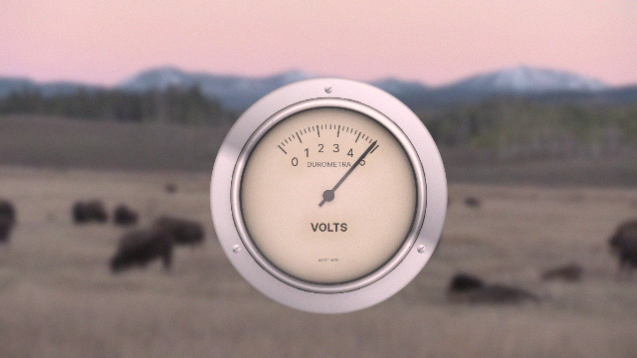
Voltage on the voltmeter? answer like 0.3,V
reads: 4.8,V
